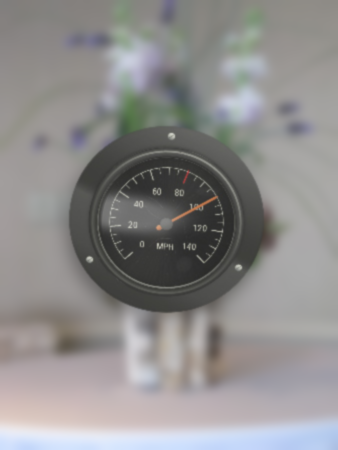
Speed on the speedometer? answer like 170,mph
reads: 100,mph
